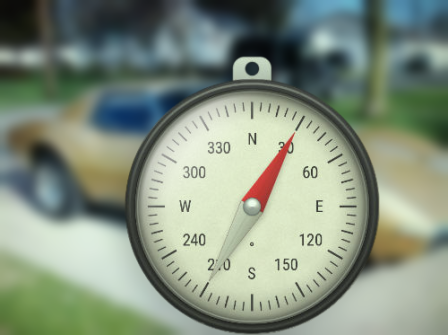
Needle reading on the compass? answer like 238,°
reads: 30,°
